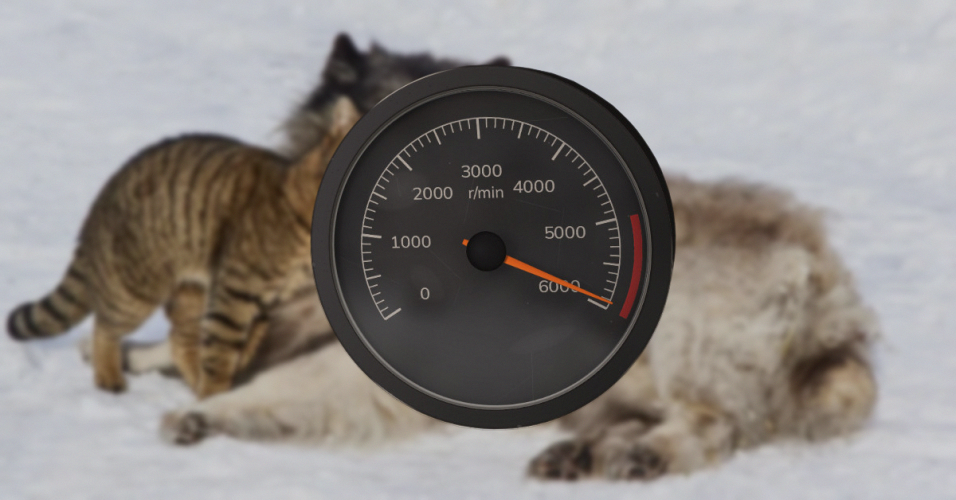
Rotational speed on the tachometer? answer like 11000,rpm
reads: 5900,rpm
